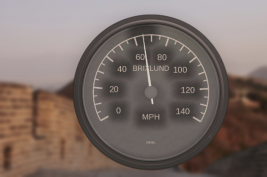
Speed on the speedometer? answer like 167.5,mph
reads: 65,mph
